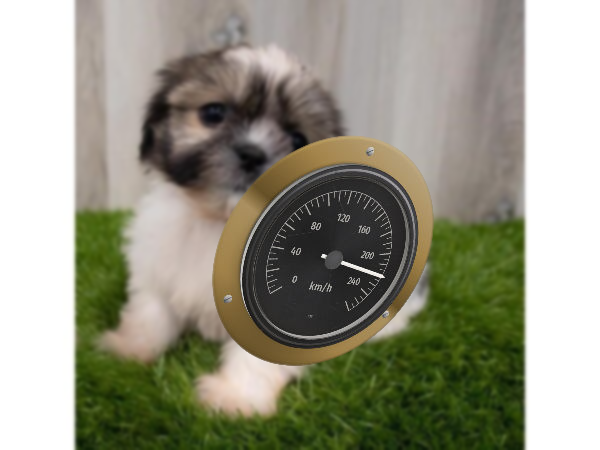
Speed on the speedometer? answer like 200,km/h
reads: 220,km/h
